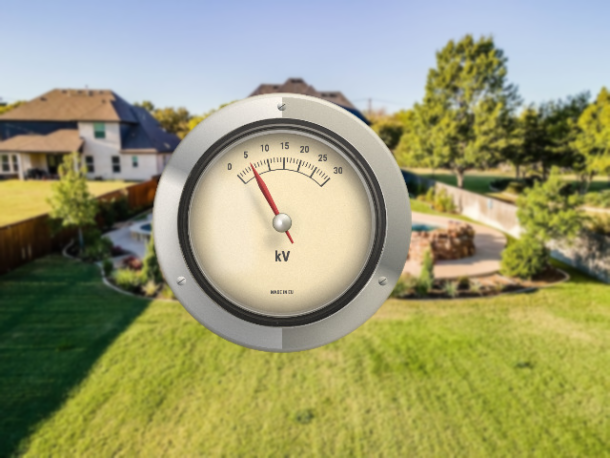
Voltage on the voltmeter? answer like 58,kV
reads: 5,kV
